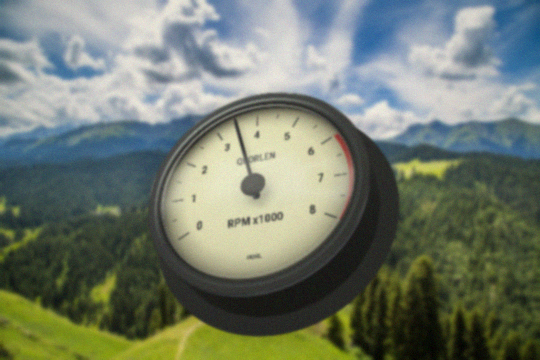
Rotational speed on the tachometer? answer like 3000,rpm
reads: 3500,rpm
